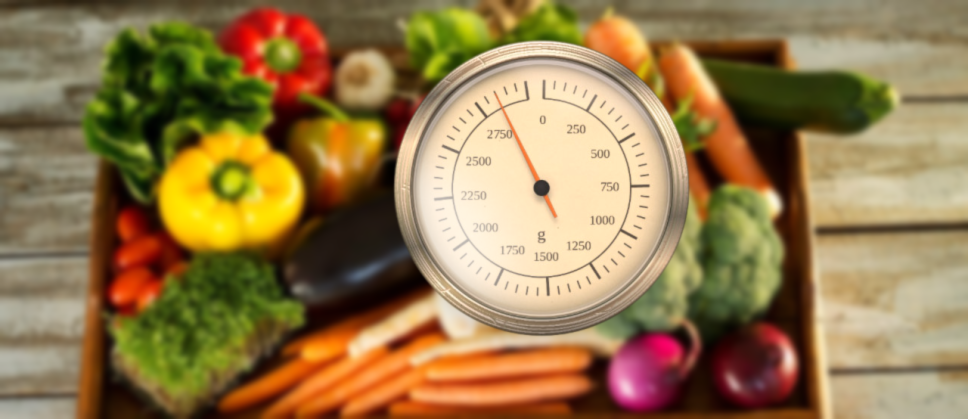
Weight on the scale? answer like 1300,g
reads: 2850,g
